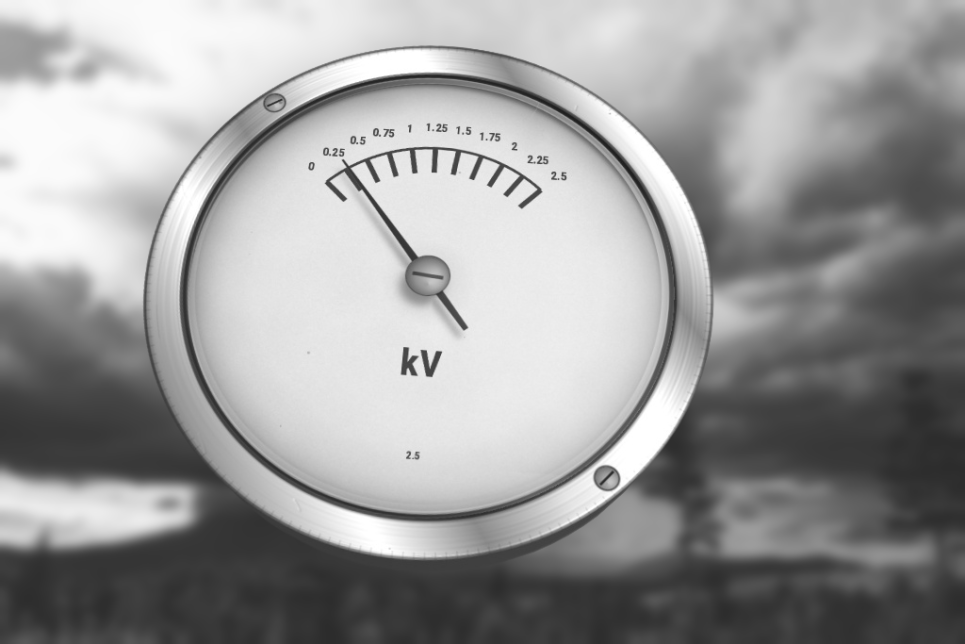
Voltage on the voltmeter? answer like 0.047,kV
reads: 0.25,kV
